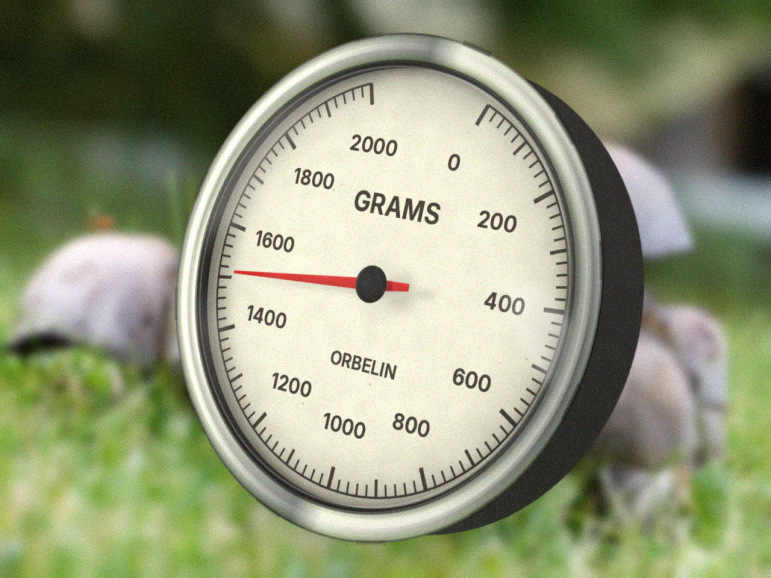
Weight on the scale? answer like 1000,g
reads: 1510,g
